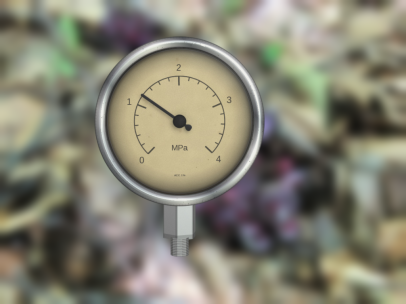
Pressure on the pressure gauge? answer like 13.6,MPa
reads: 1.2,MPa
